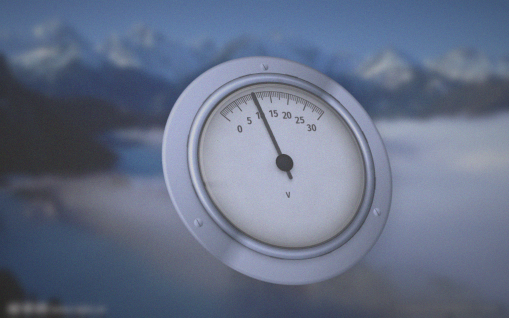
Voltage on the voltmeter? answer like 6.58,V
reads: 10,V
